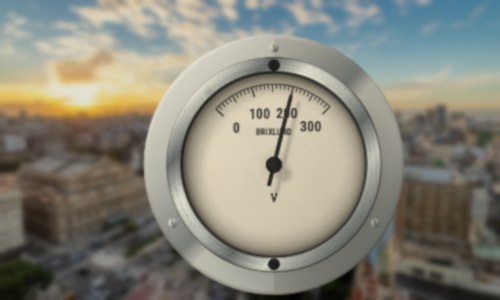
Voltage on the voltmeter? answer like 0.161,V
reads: 200,V
